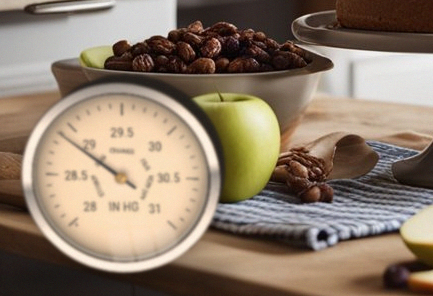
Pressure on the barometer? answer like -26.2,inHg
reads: 28.9,inHg
